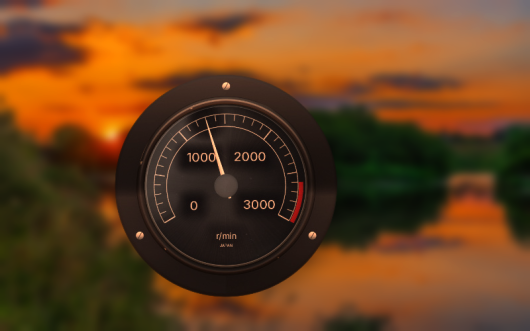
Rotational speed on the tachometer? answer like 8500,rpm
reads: 1300,rpm
